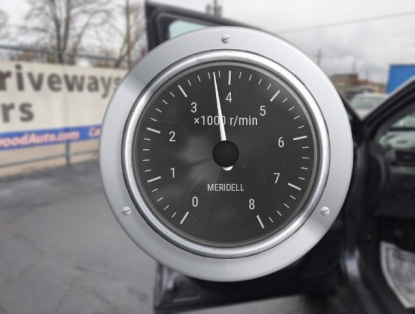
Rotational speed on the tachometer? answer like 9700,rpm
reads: 3700,rpm
